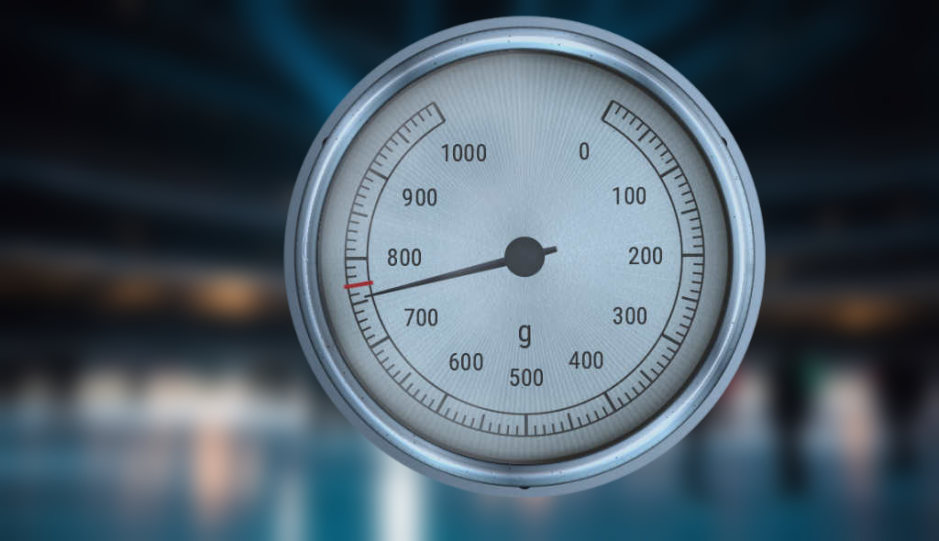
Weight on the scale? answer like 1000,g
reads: 755,g
